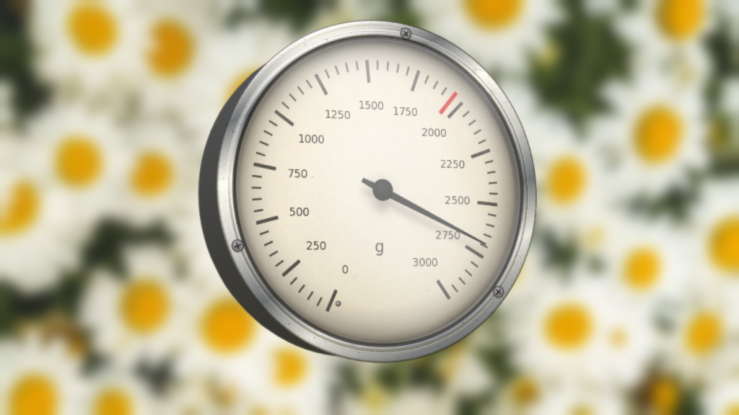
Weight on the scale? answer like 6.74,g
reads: 2700,g
